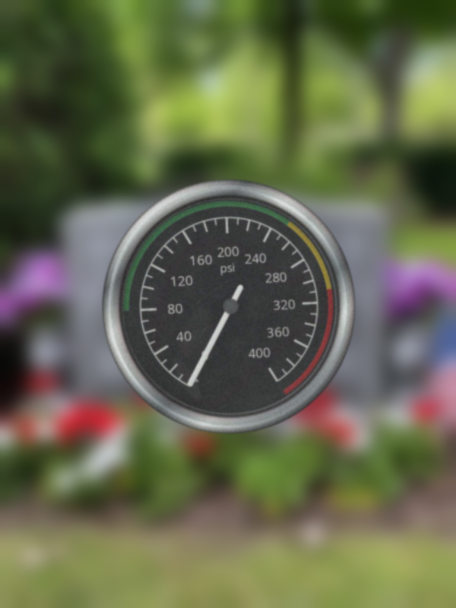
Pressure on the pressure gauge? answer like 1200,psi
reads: 0,psi
